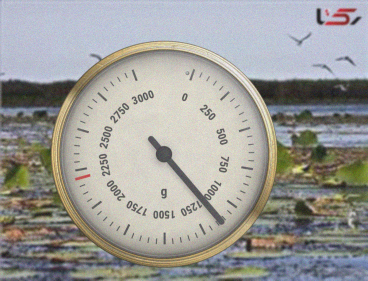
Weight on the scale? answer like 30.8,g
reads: 1125,g
